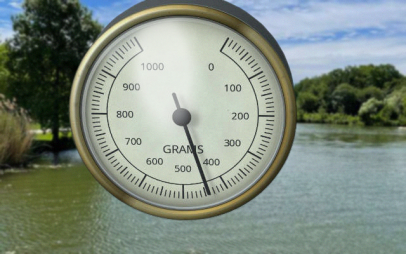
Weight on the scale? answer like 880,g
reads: 440,g
